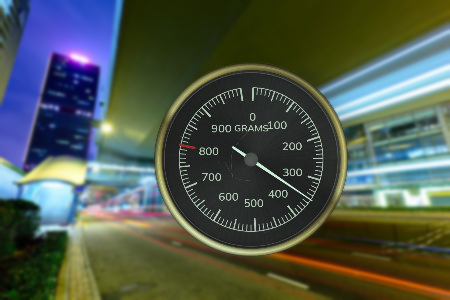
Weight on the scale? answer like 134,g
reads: 350,g
